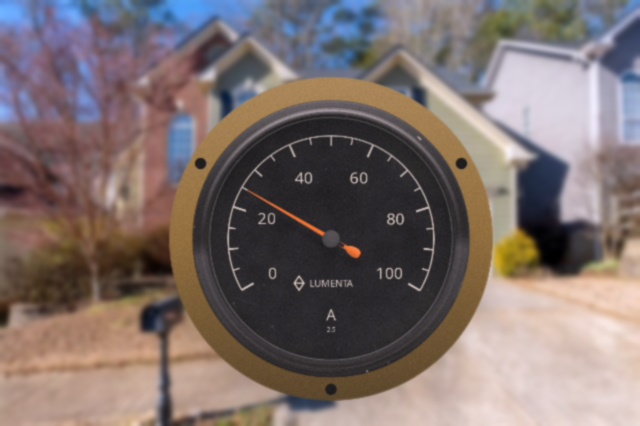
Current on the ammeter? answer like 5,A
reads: 25,A
